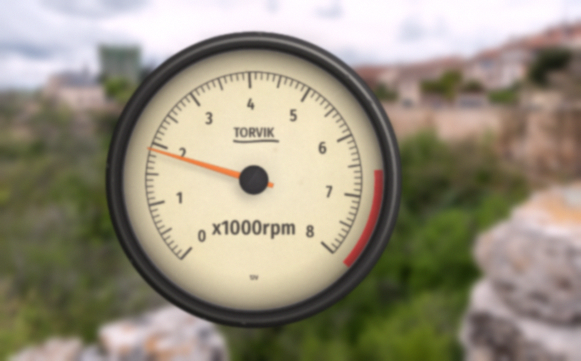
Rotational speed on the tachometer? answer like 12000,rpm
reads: 1900,rpm
